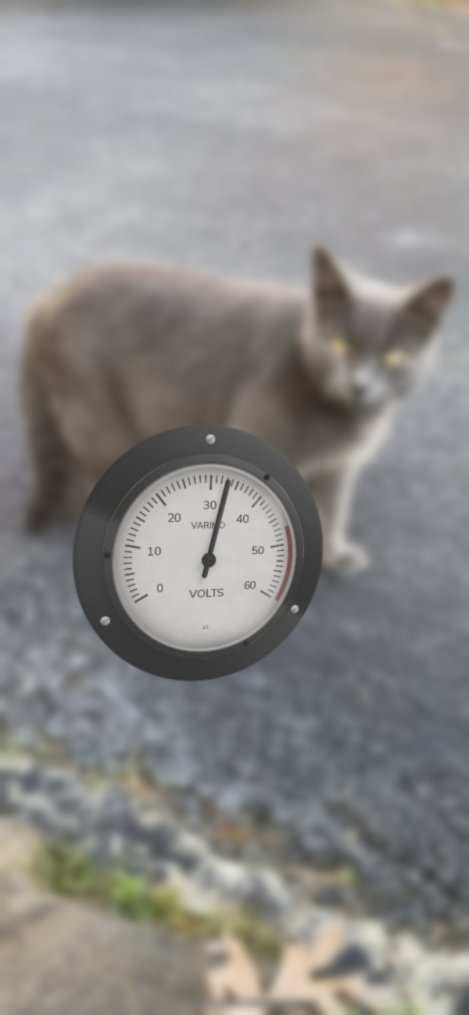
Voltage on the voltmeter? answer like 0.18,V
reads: 33,V
